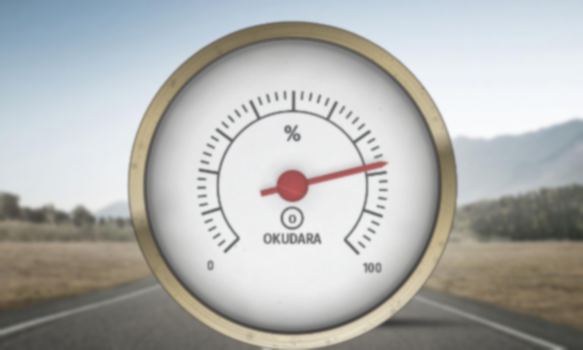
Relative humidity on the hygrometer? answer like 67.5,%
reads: 78,%
